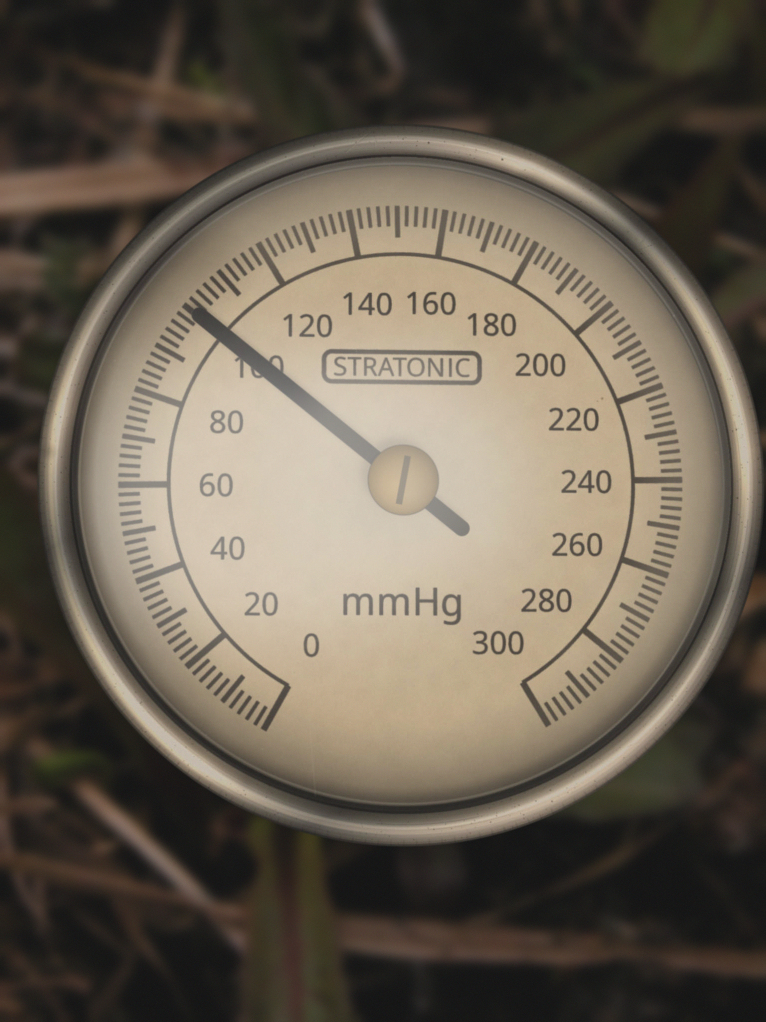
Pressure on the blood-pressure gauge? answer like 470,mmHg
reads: 100,mmHg
